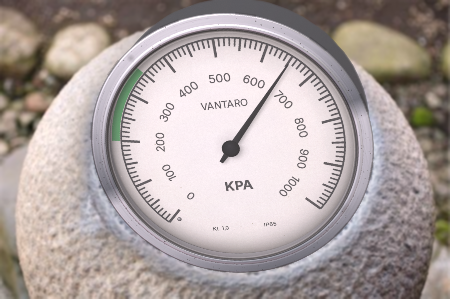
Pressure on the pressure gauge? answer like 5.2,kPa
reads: 650,kPa
